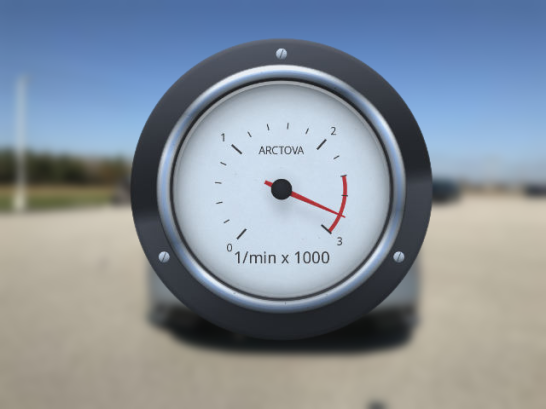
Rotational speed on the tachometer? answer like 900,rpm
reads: 2800,rpm
